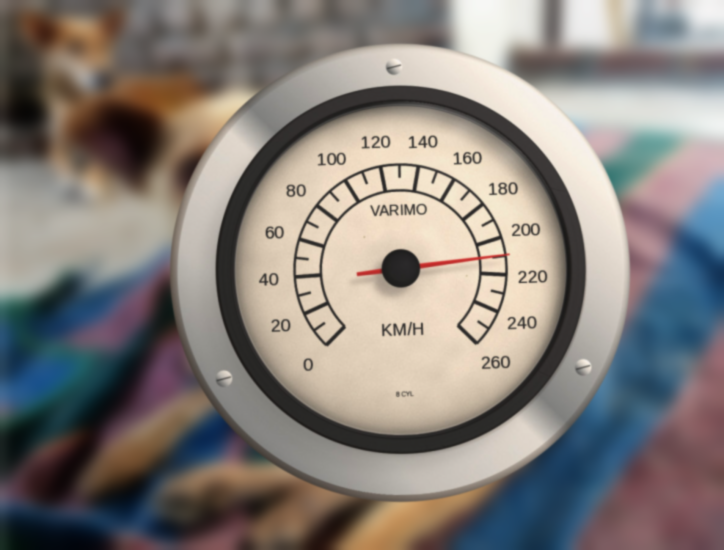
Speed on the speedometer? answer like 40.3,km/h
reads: 210,km/h
